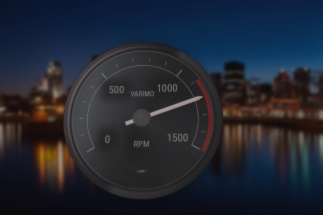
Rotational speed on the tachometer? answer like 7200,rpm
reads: 1200,rpm
